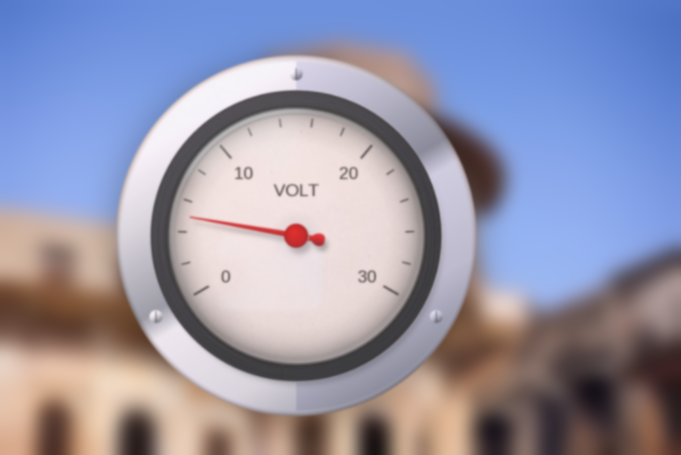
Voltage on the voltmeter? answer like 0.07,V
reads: 5,V
